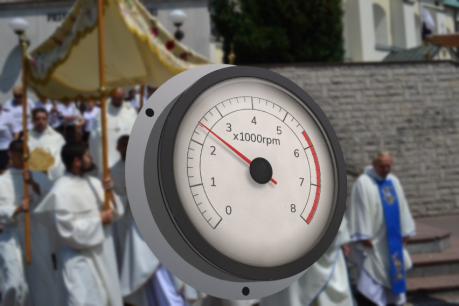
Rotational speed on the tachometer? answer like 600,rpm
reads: 2400,rpm
